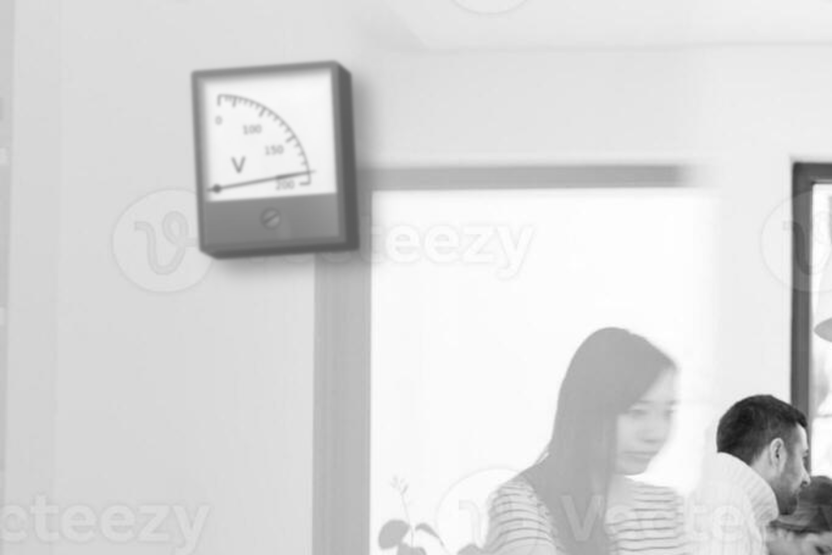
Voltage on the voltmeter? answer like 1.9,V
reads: 190,V
